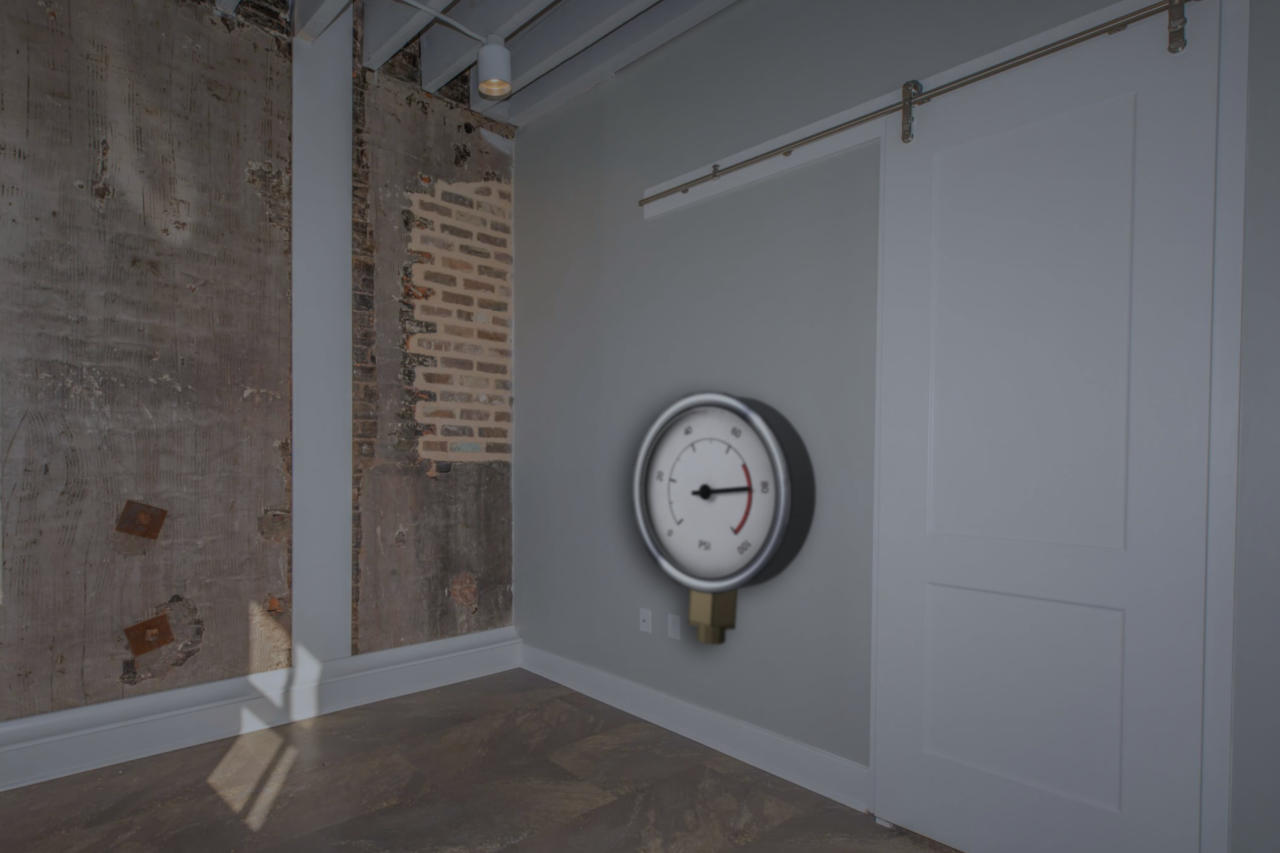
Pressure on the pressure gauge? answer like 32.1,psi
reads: 80,psi
